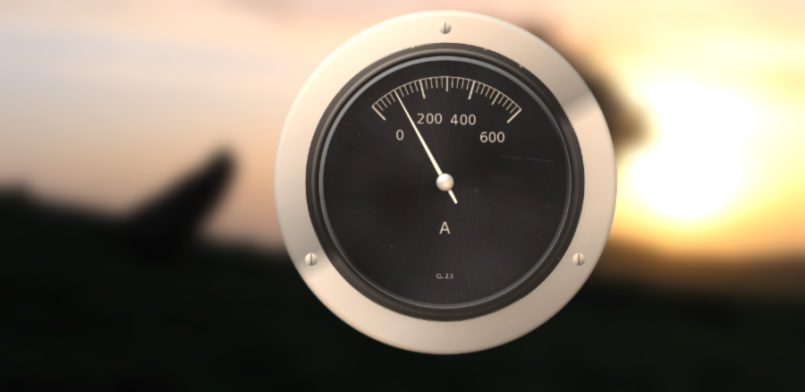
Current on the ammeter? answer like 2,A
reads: 100,A
